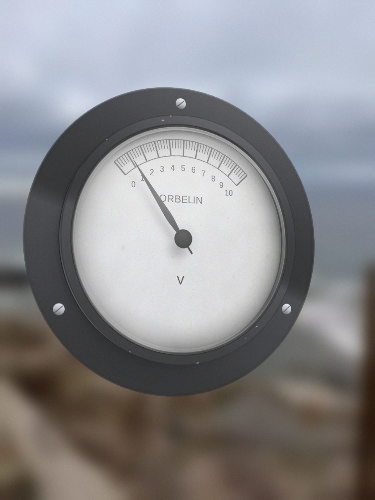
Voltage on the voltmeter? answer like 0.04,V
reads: 1,V
